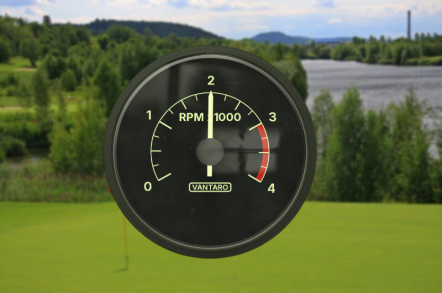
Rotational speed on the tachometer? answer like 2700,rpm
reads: 2000,rpm
